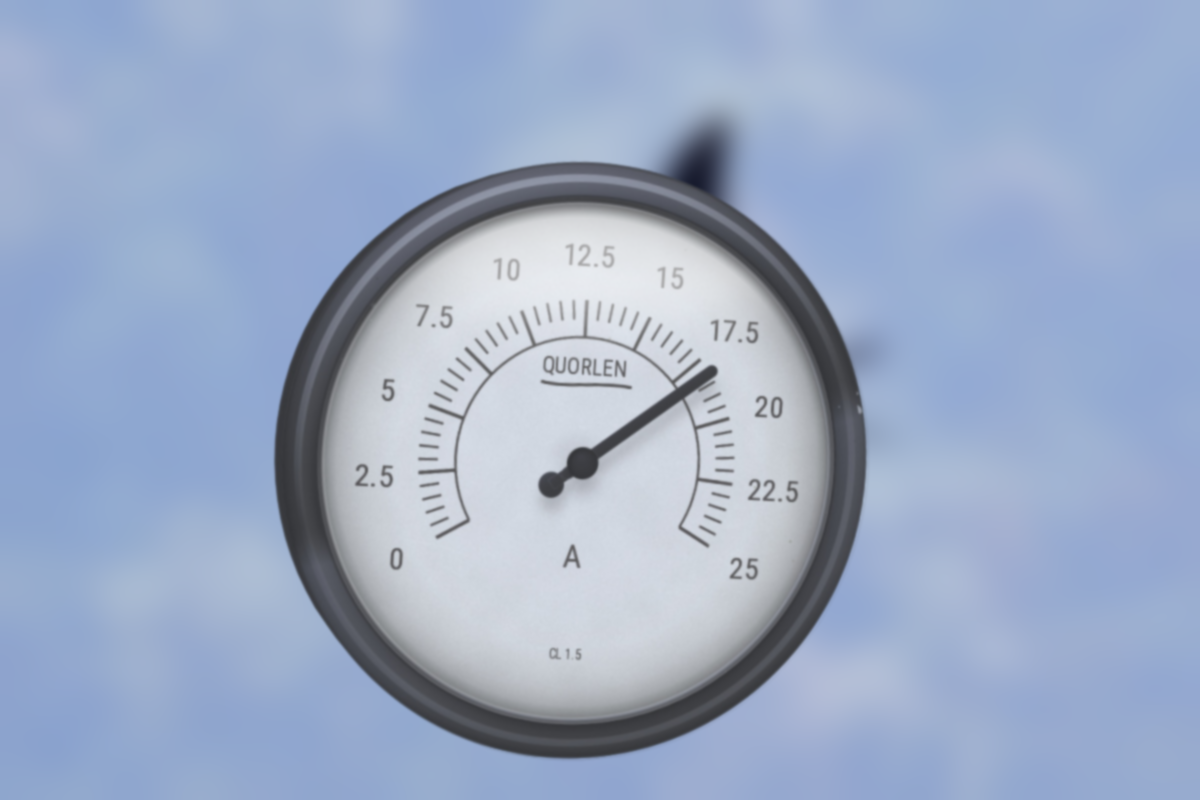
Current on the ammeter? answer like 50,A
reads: 18,A
